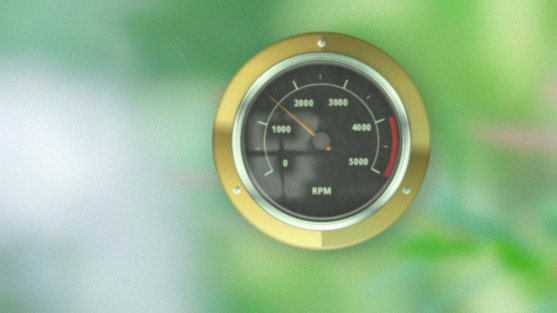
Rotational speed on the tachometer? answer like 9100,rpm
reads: 1500,rpm
